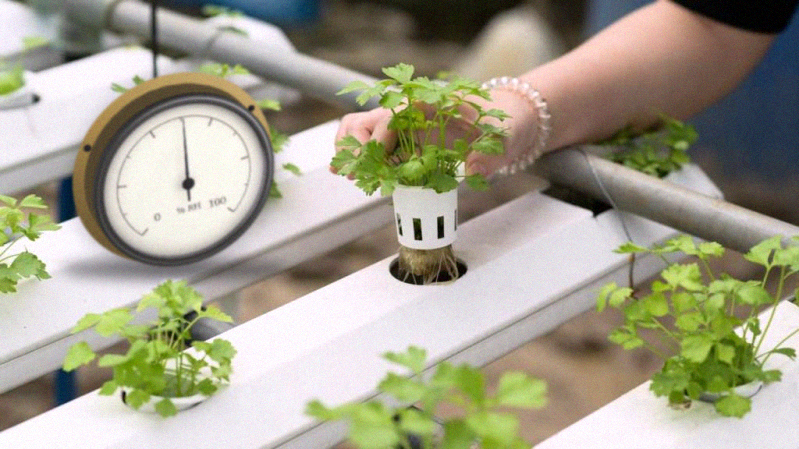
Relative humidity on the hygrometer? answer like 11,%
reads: 50,%
